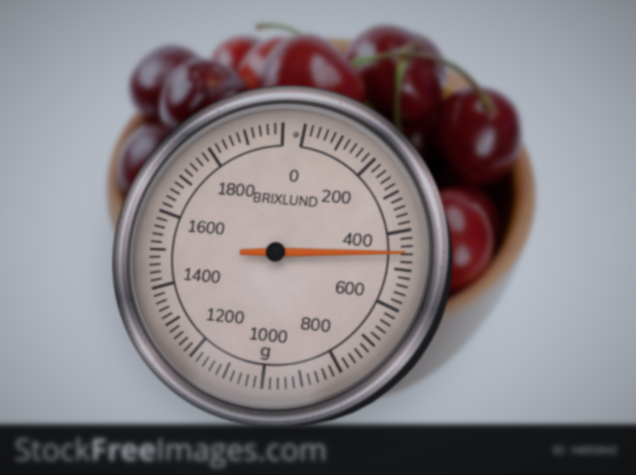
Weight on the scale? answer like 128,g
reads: 460,g
